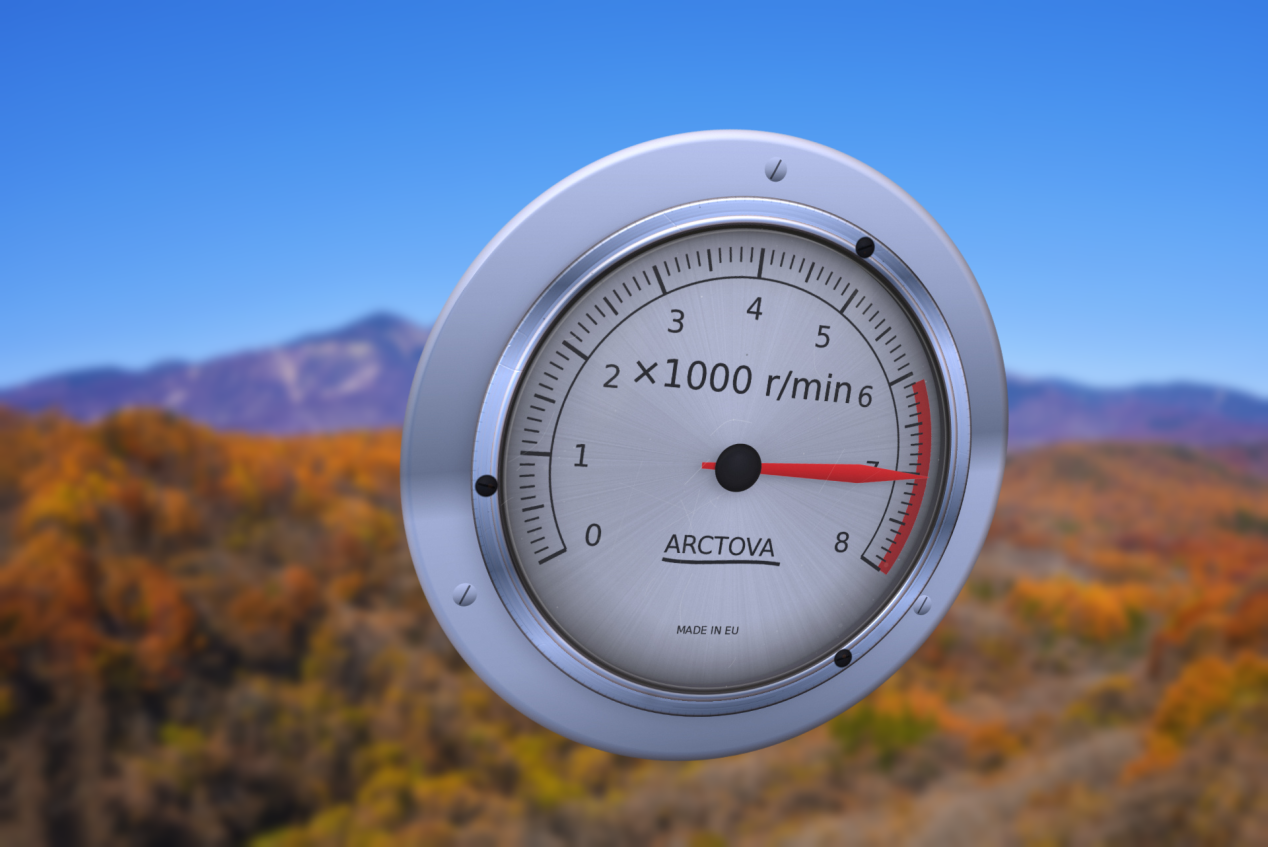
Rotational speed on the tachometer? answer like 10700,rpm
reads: 7000,rpm
